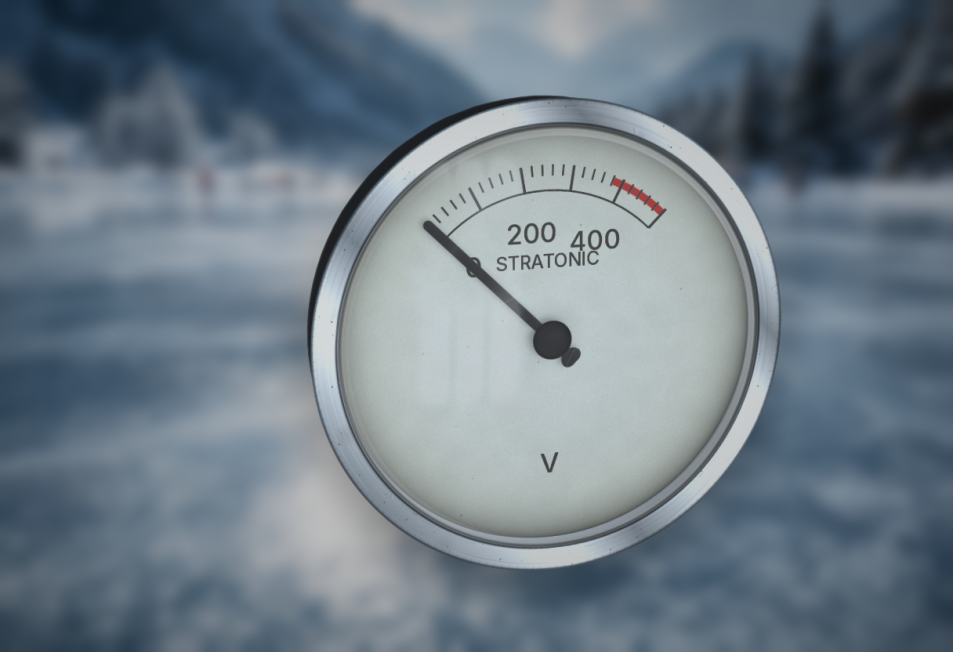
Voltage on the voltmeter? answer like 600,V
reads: 0,V
